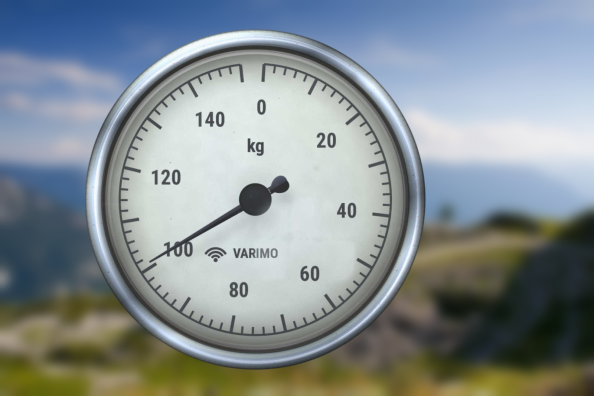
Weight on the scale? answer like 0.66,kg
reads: 101,kg
